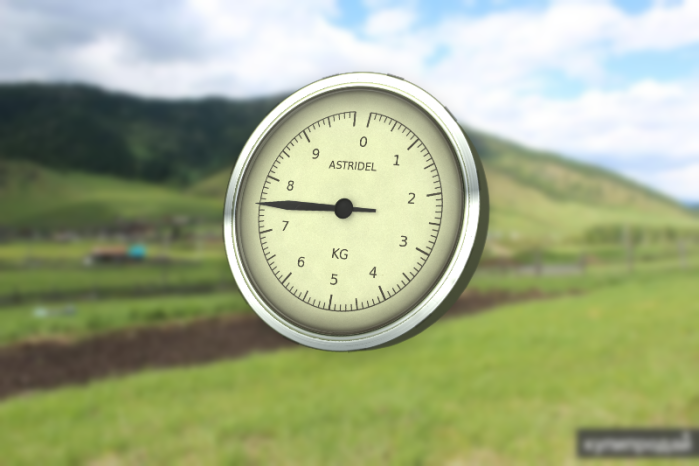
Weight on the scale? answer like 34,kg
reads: 7.5,kg
